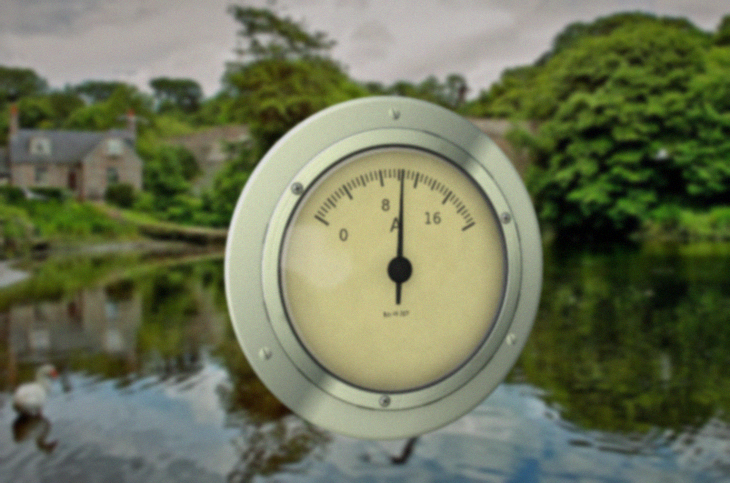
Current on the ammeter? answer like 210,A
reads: 10,A
